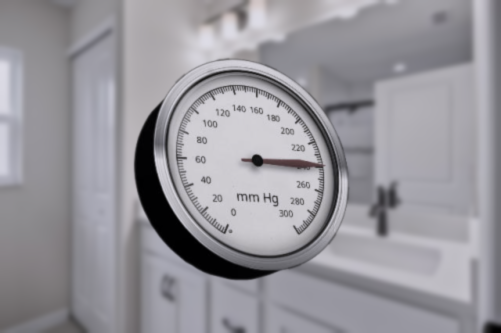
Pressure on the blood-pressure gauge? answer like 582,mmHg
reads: 240,mmHg
